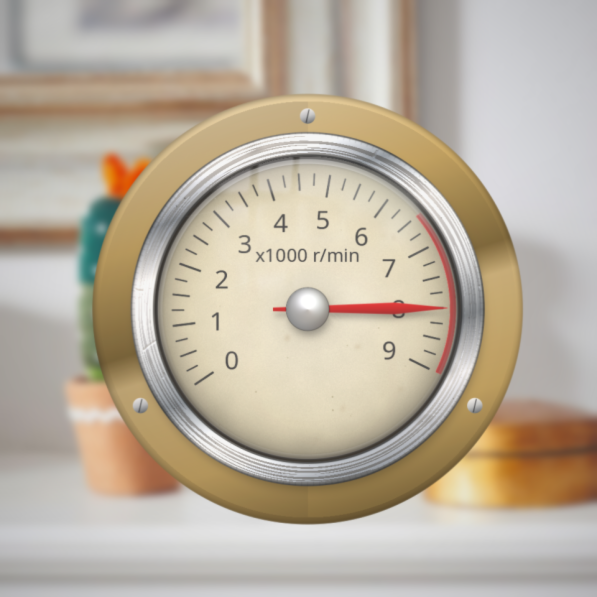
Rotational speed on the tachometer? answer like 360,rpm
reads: 8000,rpm
